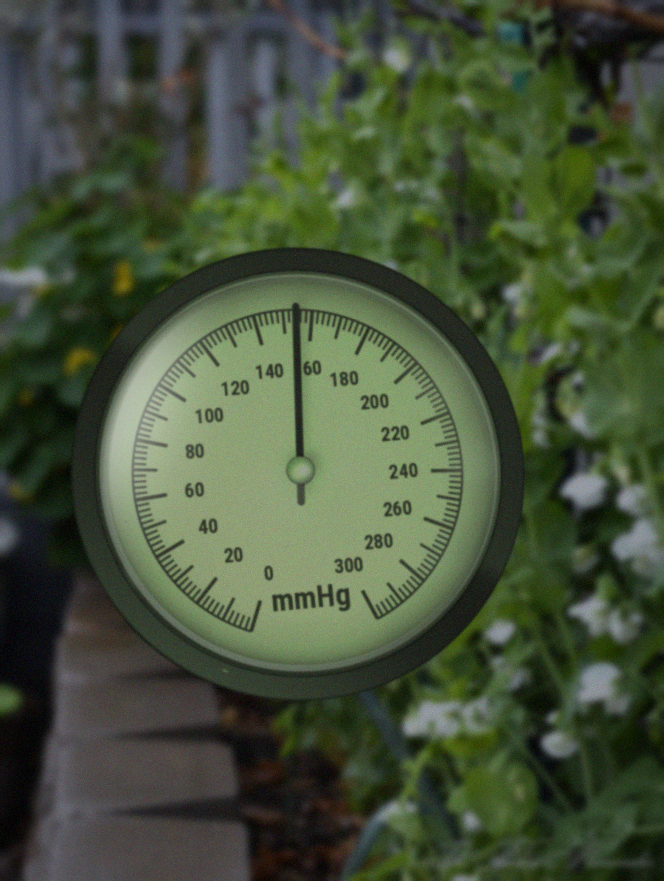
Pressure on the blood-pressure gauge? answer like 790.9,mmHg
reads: 154,mmHg
